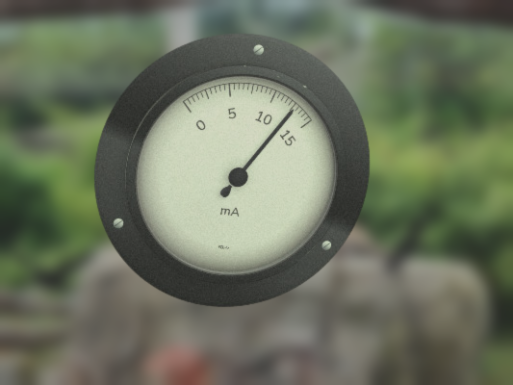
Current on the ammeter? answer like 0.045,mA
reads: 12.5,mA
